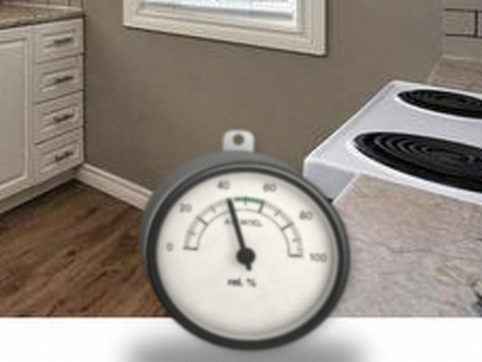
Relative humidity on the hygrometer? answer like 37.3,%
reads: 40,%
